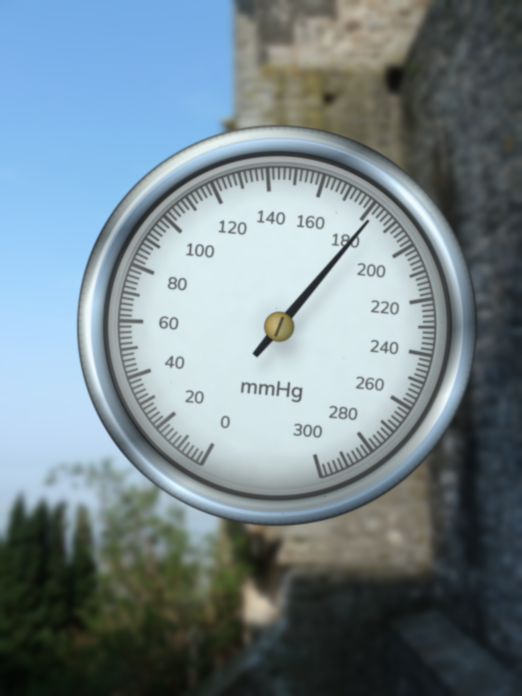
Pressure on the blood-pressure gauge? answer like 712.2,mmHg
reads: 182,mmHg
